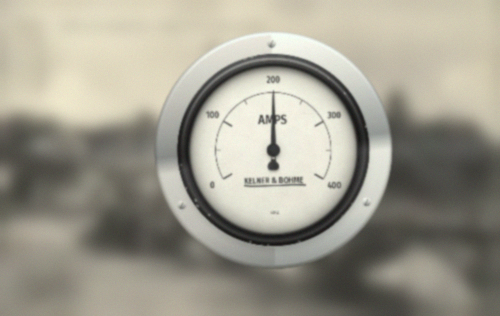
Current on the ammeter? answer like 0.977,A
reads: 200,A
